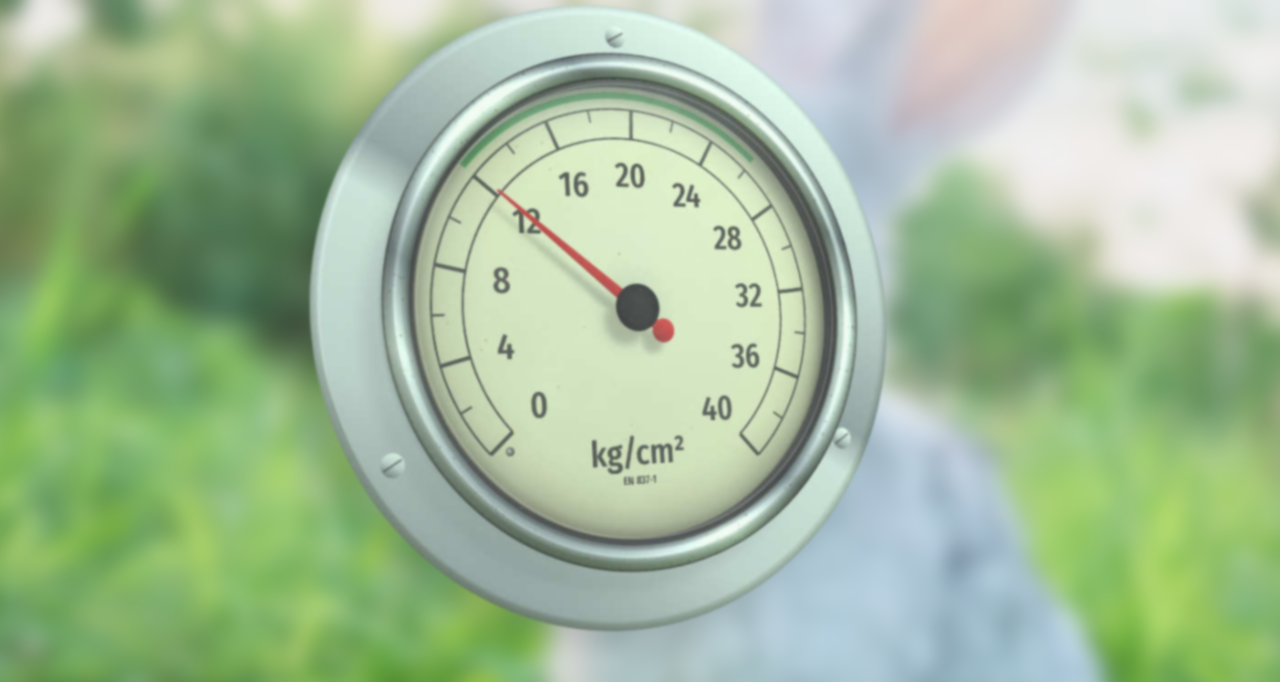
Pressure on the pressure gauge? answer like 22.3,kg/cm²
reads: 12,kg/cm²
